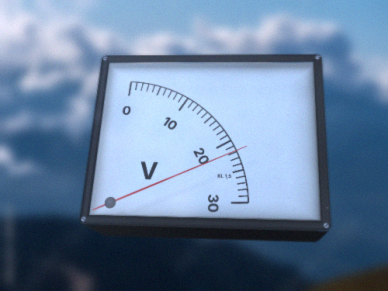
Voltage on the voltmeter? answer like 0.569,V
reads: 22,V
